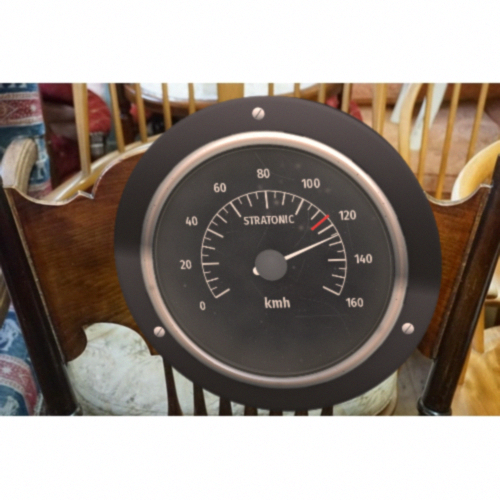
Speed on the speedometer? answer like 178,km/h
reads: 125,km/h
